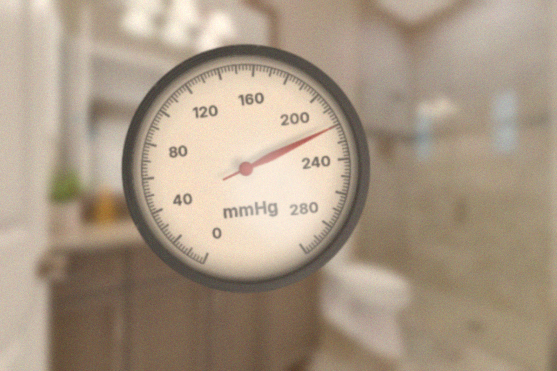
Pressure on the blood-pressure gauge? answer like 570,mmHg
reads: 220,mmHg
